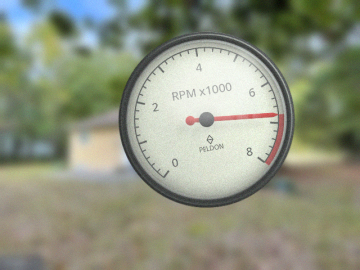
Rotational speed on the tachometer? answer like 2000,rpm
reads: 6800,rpm
